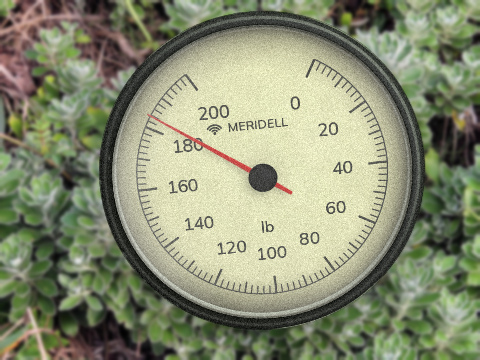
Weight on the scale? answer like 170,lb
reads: 184,lb
